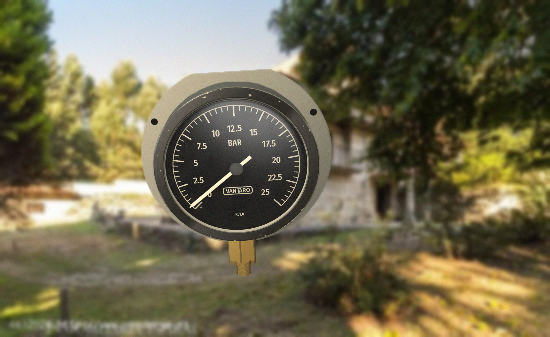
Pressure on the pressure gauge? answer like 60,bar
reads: 0.5,bar
